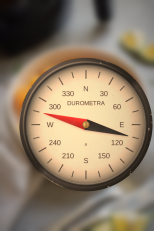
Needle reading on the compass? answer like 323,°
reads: 285,°
